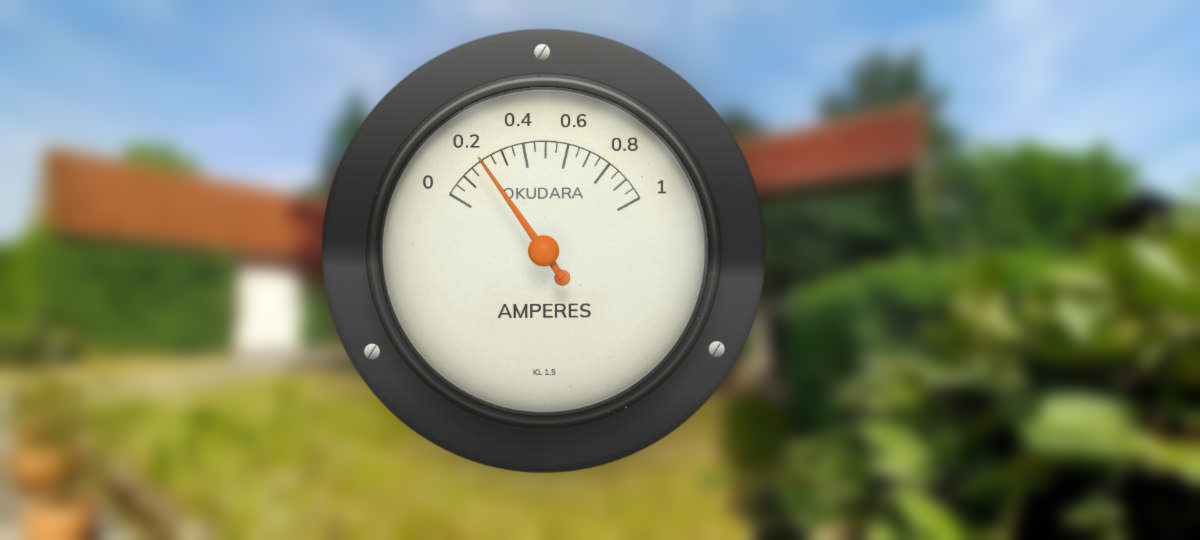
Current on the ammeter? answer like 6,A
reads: 0.2,A
